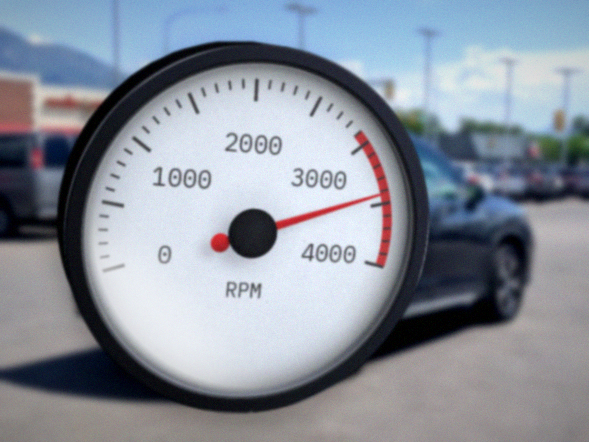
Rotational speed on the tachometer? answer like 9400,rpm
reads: 3400,rpm
